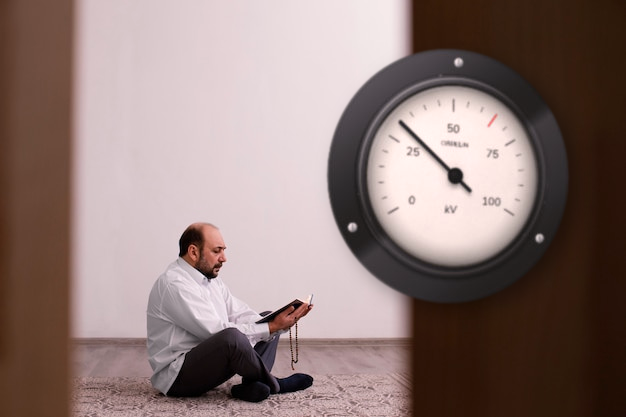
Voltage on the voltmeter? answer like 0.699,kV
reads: 30,kV
